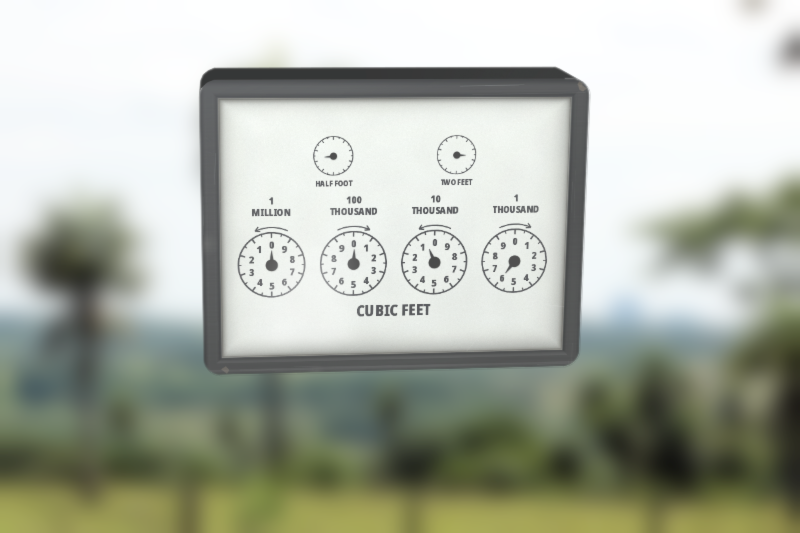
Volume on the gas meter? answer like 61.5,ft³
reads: 600,ft³
